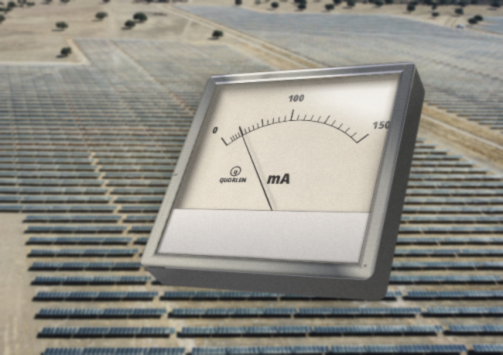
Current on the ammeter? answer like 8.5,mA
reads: 50,mA
